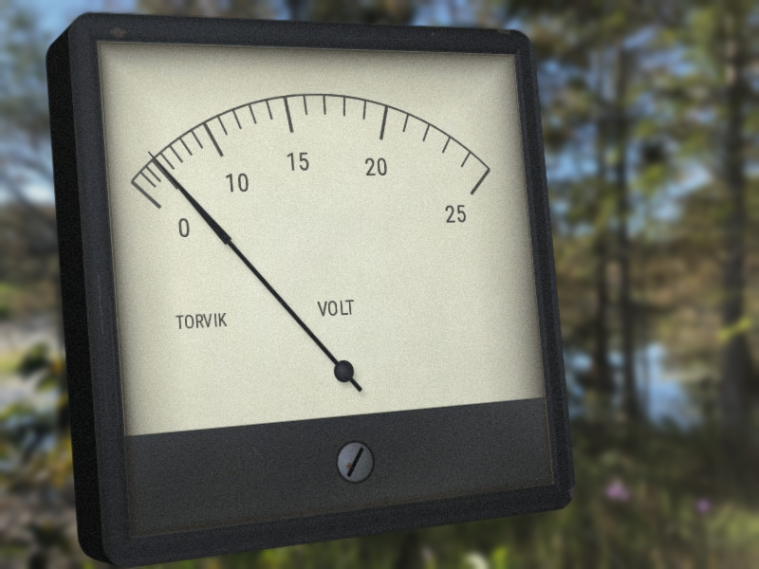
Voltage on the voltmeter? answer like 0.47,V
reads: 5,V
